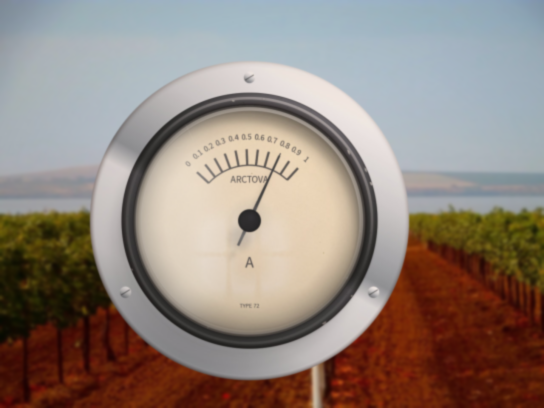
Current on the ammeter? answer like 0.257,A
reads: 0.8,A
